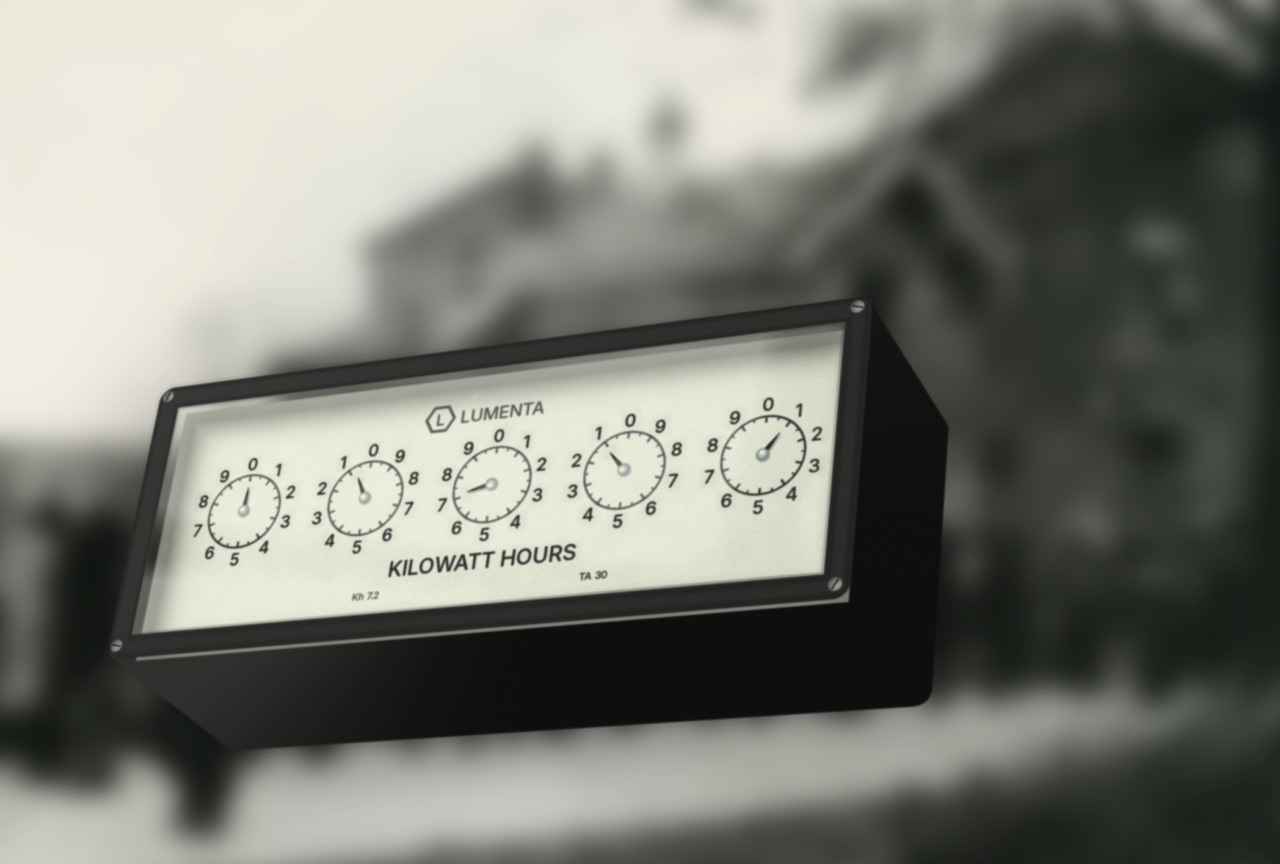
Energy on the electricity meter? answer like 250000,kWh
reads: 711,kWh
